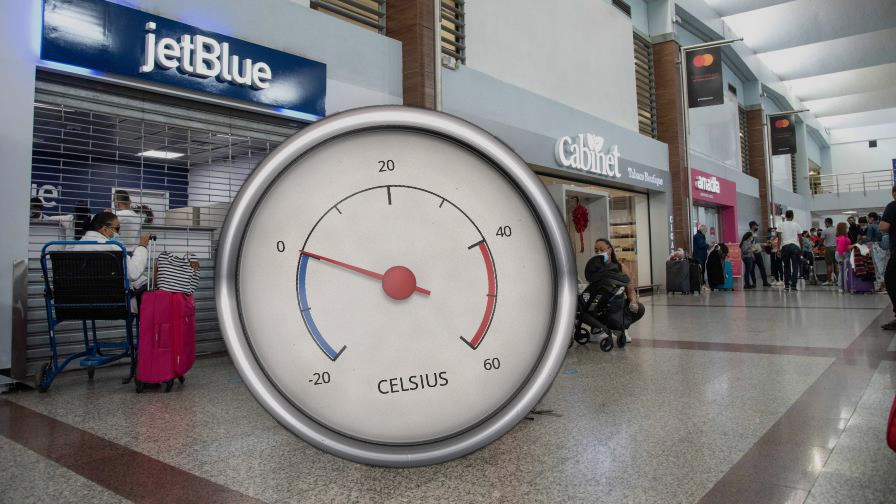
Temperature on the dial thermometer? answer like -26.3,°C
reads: 0,°C
